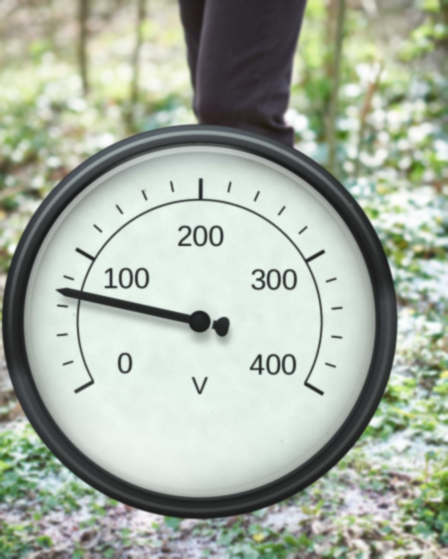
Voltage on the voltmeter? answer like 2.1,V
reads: 70,V
